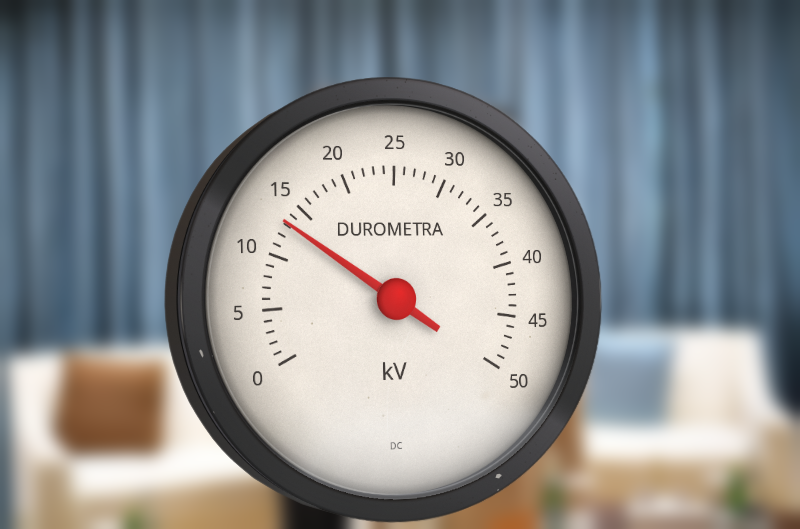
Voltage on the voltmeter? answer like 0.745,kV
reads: 13,kV
